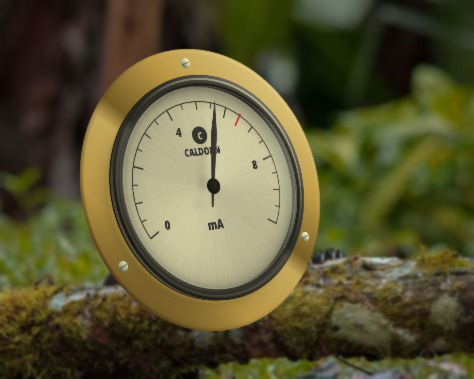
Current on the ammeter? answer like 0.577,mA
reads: 5.5,mA
